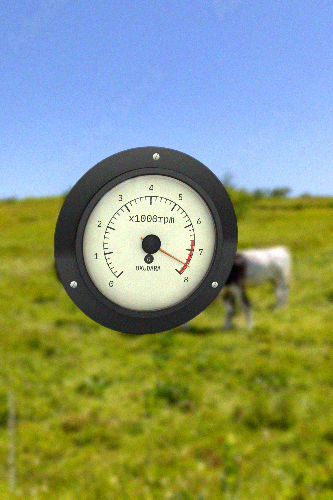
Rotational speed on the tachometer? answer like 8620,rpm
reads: 7600,rpm
